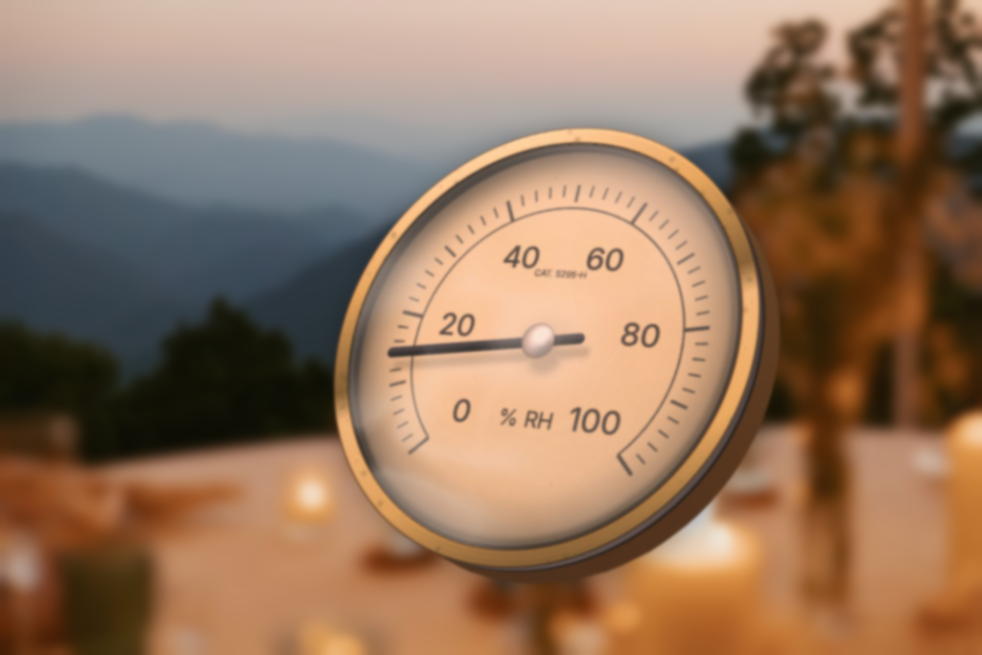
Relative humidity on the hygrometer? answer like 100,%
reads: 14,%
